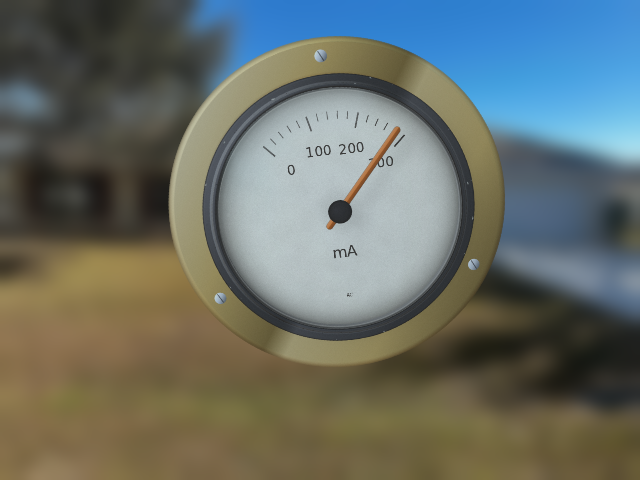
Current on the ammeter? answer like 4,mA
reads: 280,mA
